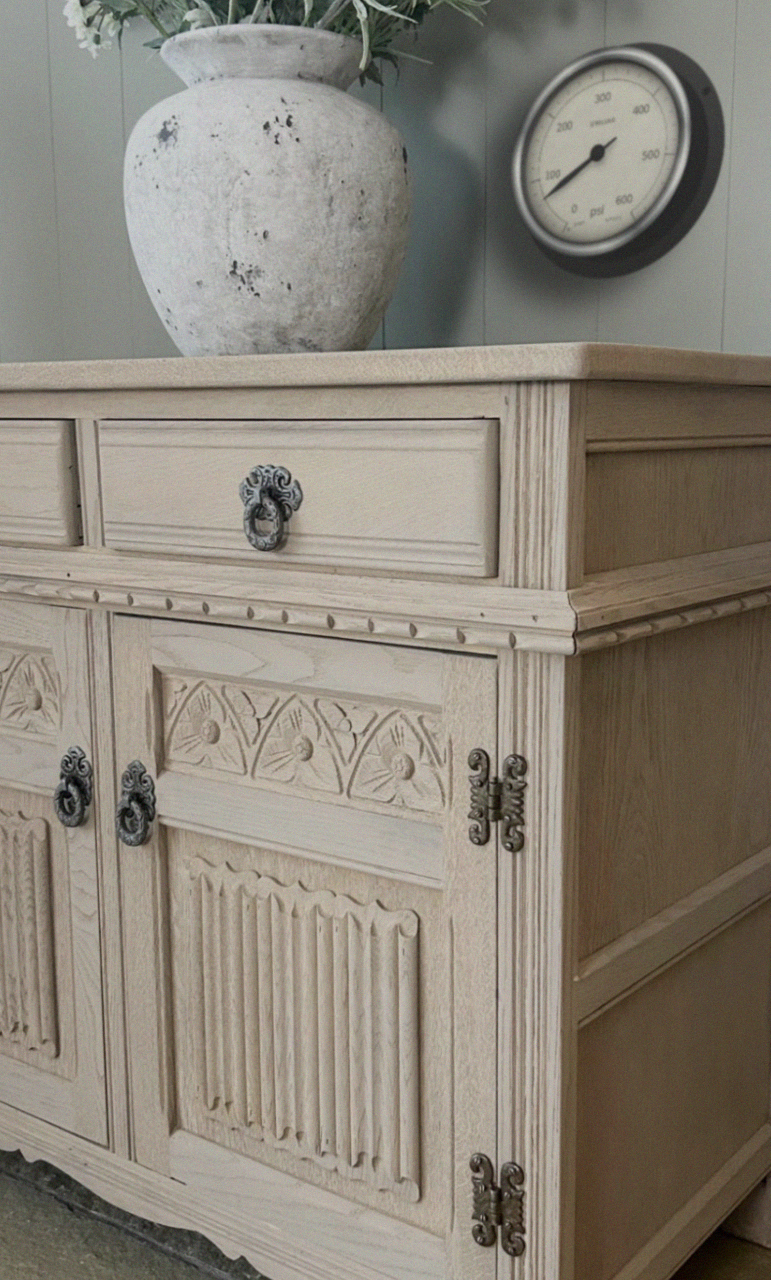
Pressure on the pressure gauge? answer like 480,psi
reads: 60,psi
